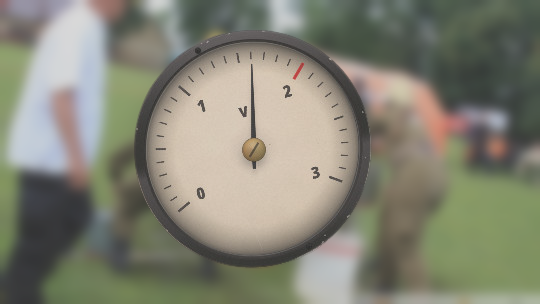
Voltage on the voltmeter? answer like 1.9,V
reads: 1.6,V
